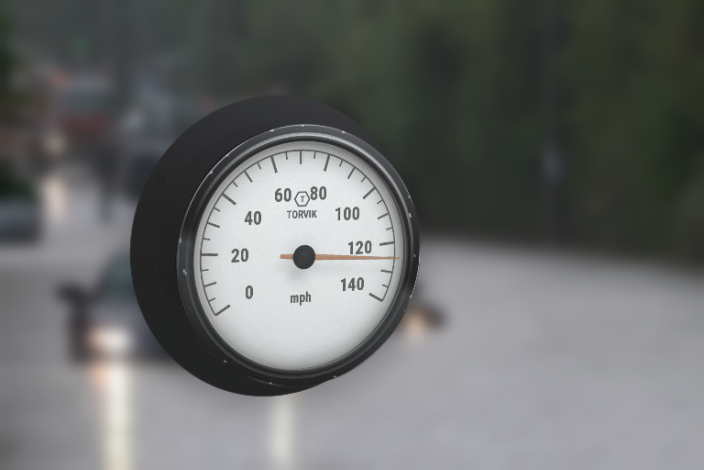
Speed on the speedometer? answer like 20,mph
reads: 125,mph
